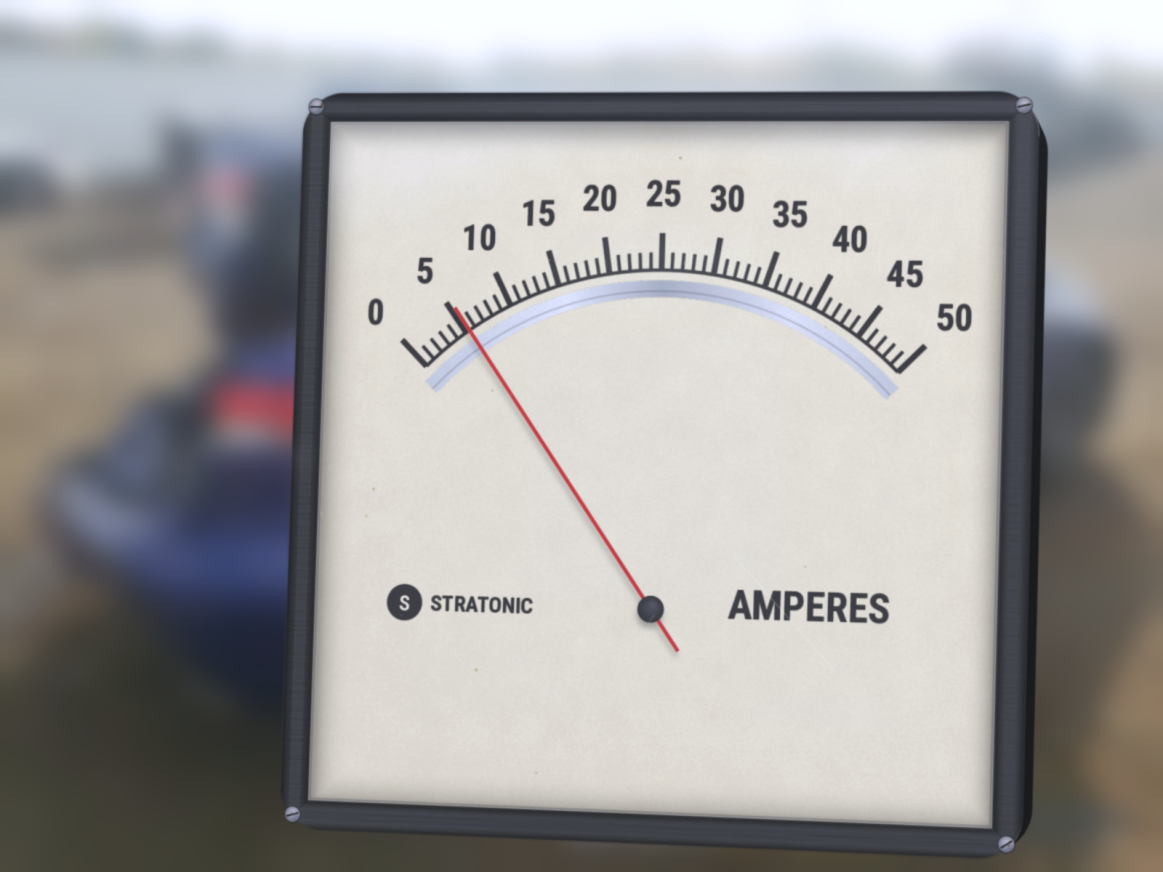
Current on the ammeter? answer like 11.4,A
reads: 5.5,A
